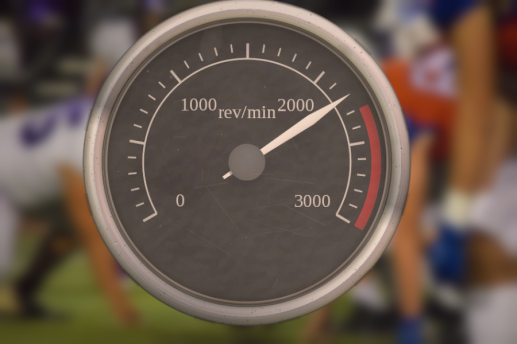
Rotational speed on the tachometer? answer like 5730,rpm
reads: 2200,rpm
